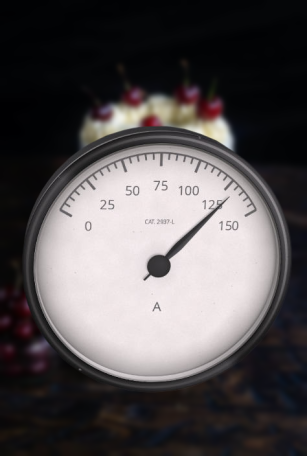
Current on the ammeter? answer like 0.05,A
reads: 130,A
